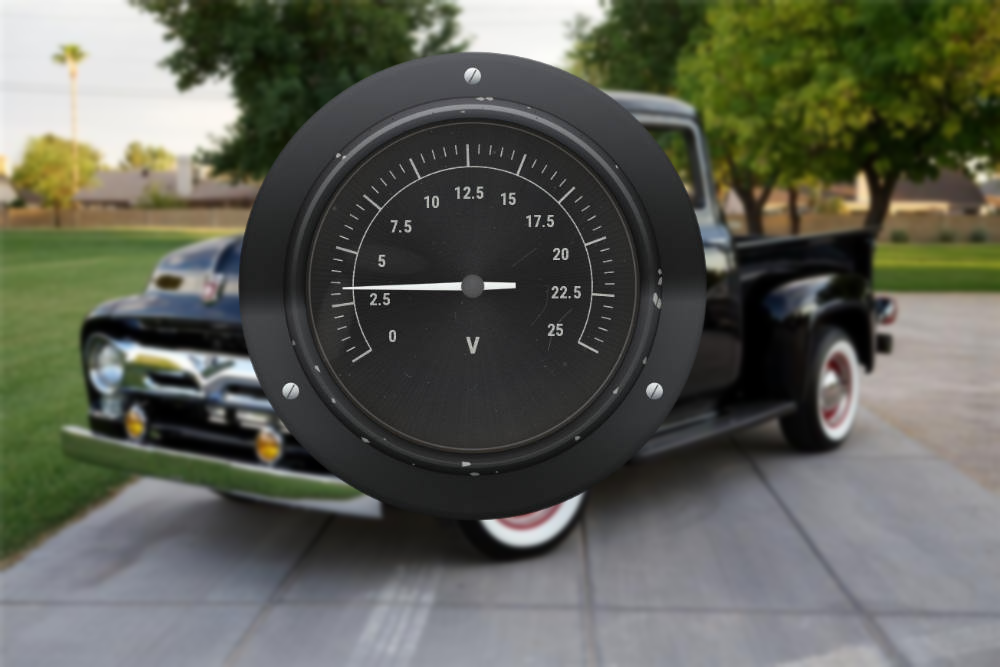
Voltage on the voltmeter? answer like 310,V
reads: 3.25,V
